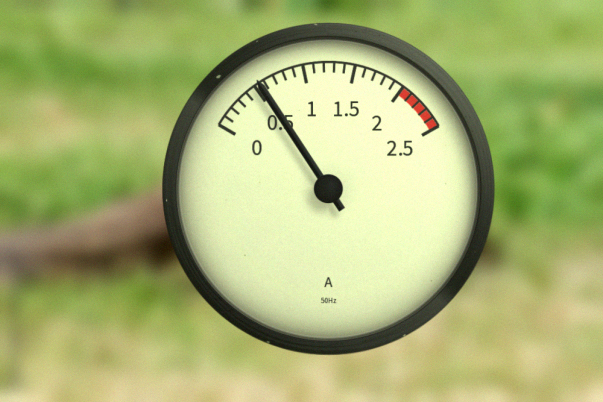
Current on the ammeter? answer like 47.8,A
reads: 0.55,A
